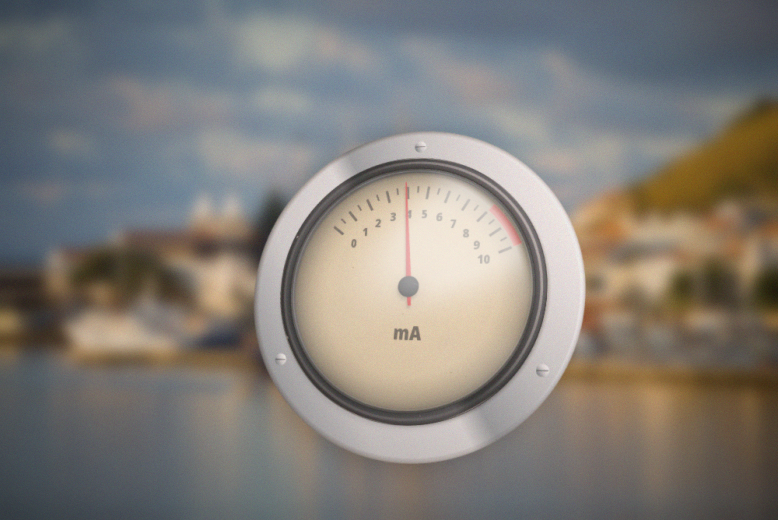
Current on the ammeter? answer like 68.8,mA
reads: 4,mA
